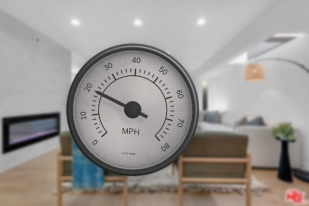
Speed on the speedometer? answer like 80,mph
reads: 20,mph
